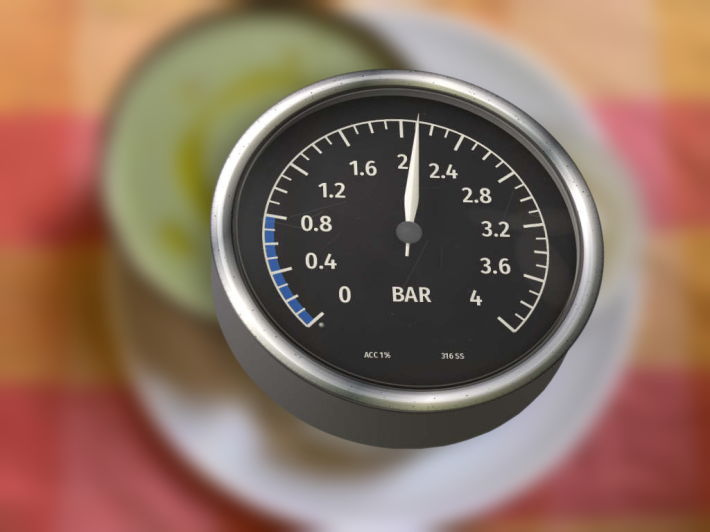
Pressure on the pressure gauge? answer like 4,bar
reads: 2.1,bar
